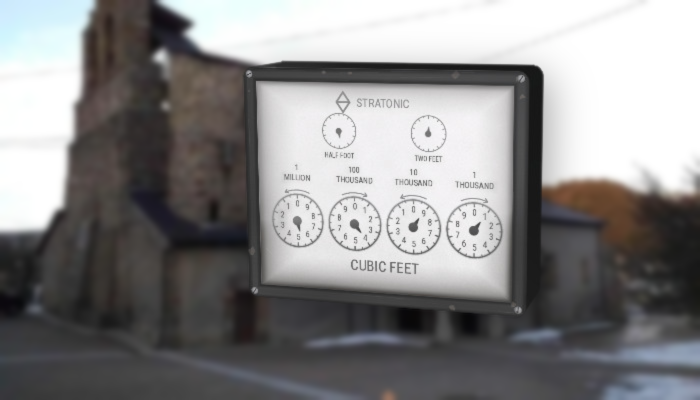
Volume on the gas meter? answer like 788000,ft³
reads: 539100,ft³
